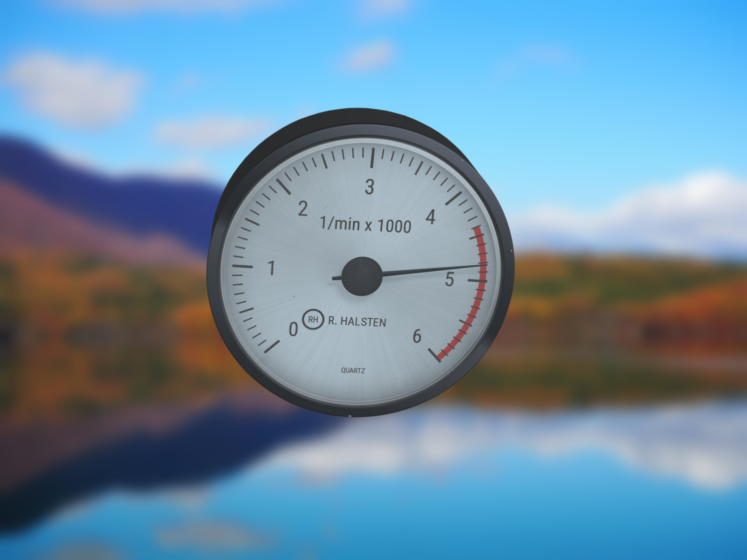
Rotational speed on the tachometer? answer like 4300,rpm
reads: 4800,rpm
